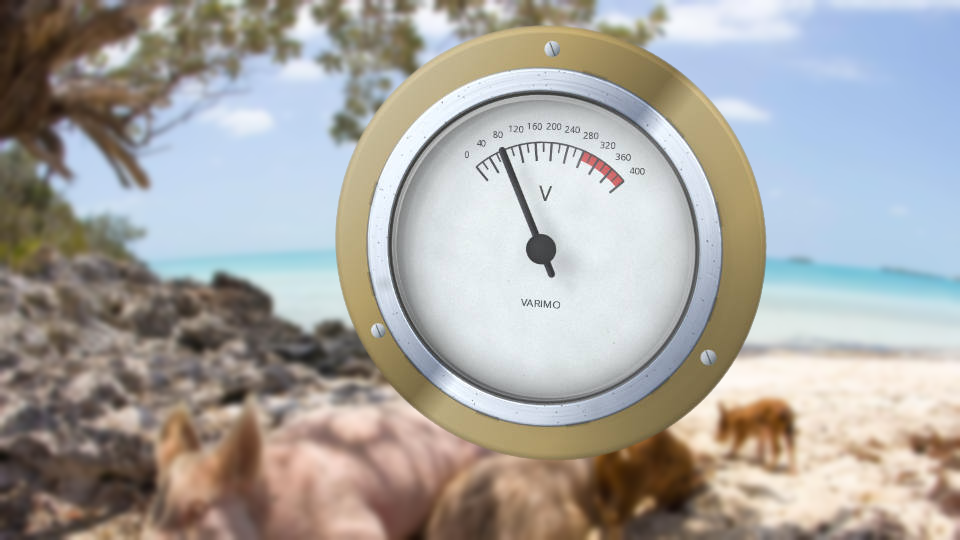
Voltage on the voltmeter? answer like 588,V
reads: 80,V
